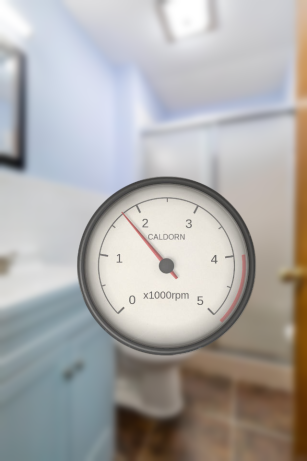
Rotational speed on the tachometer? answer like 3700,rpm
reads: 1750,rpm
